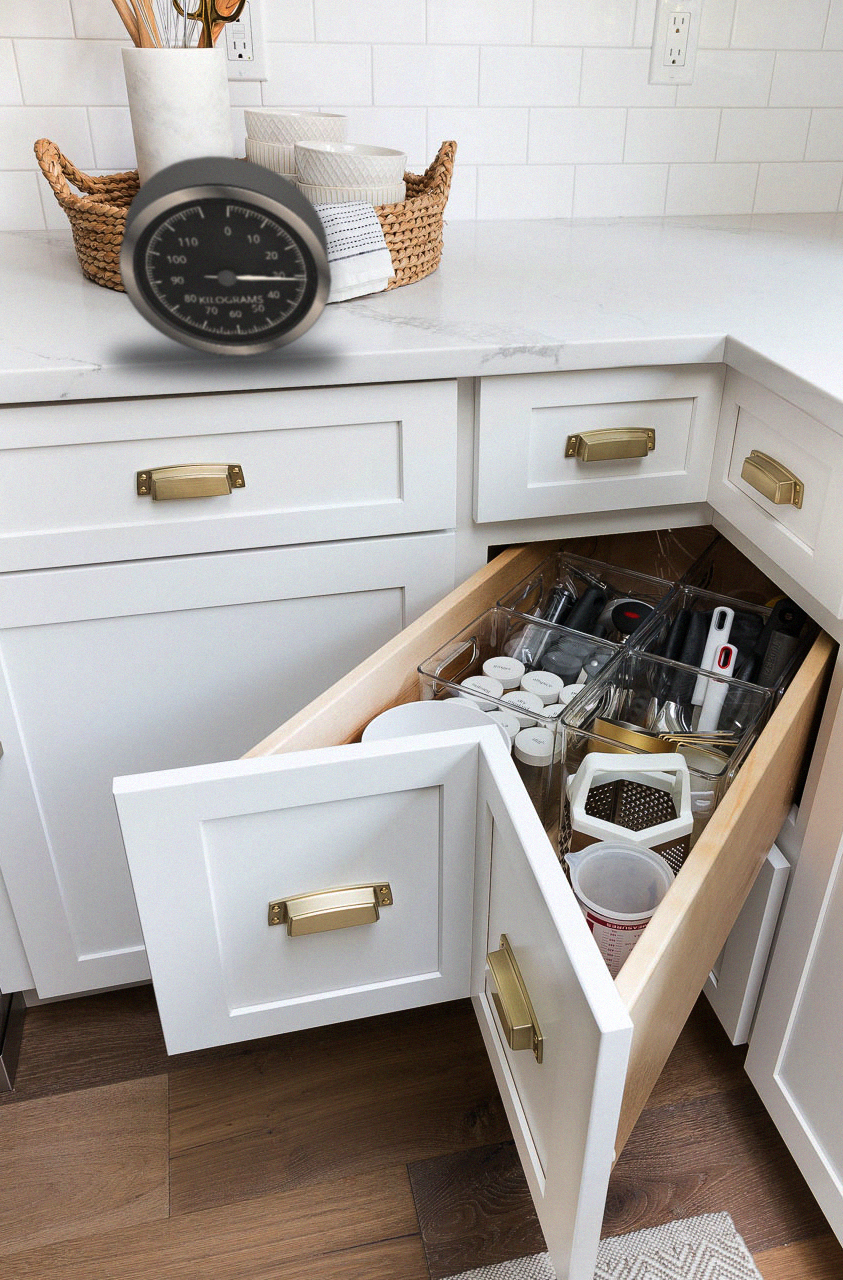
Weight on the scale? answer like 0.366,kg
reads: 30,kg
